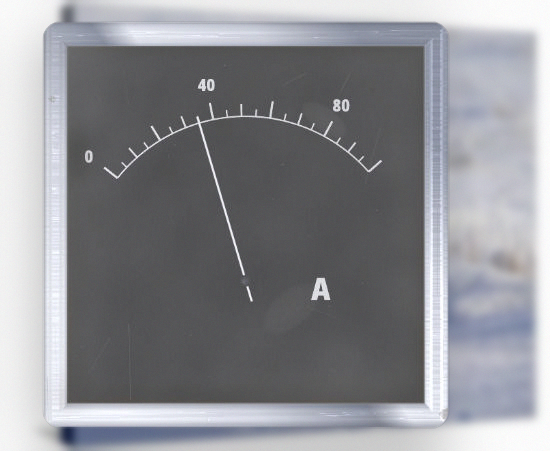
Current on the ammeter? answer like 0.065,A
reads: 35,A
